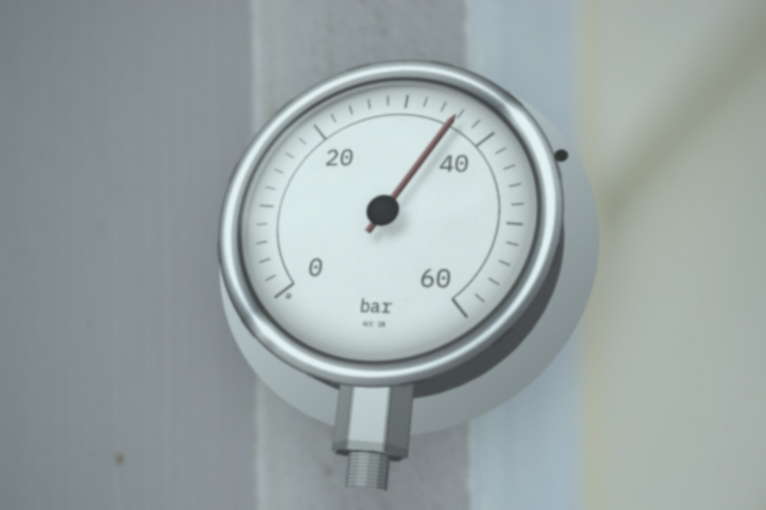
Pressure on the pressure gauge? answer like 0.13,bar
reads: 36,bar
